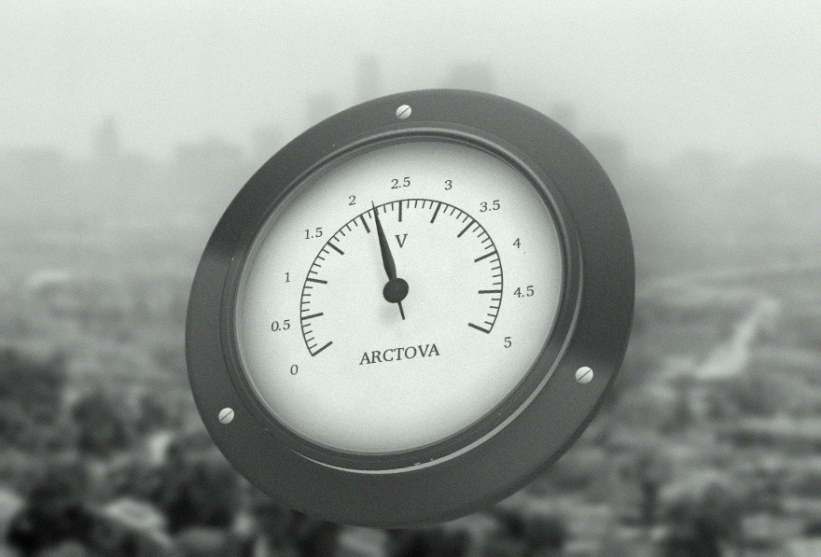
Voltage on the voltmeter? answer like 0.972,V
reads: 2.2,V
